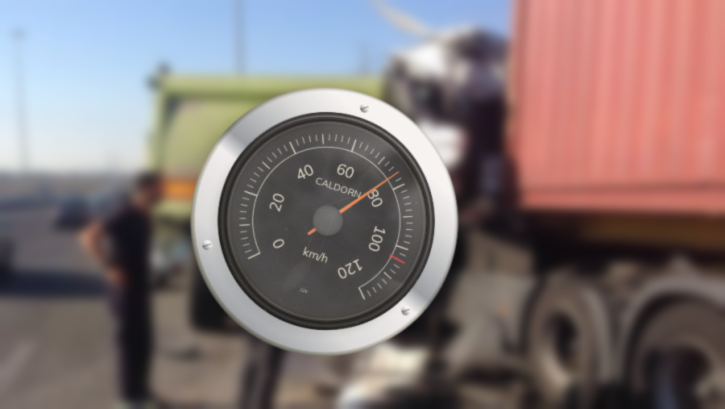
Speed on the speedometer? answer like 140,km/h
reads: 76,km/h
